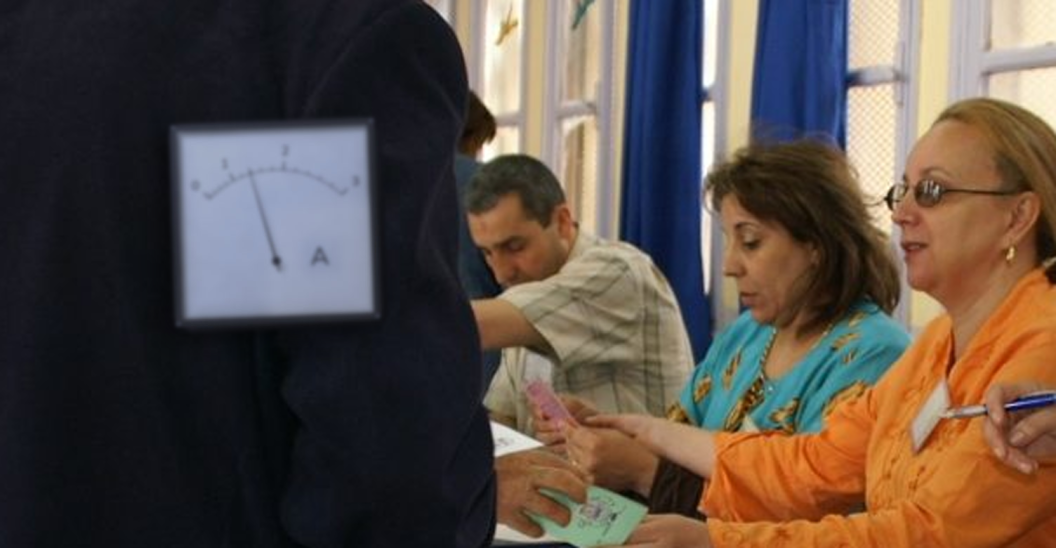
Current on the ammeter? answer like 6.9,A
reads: 1.4,A
